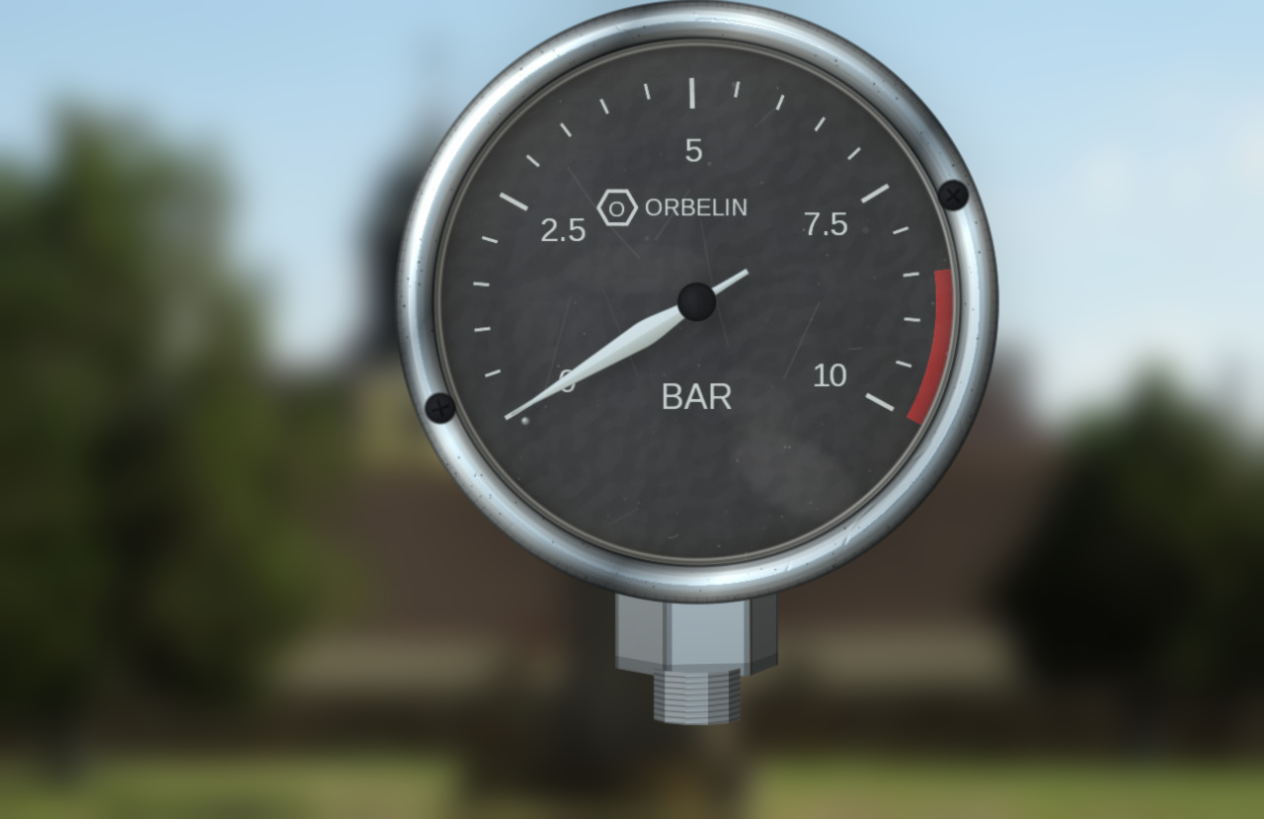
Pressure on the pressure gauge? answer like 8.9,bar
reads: 0,bar
